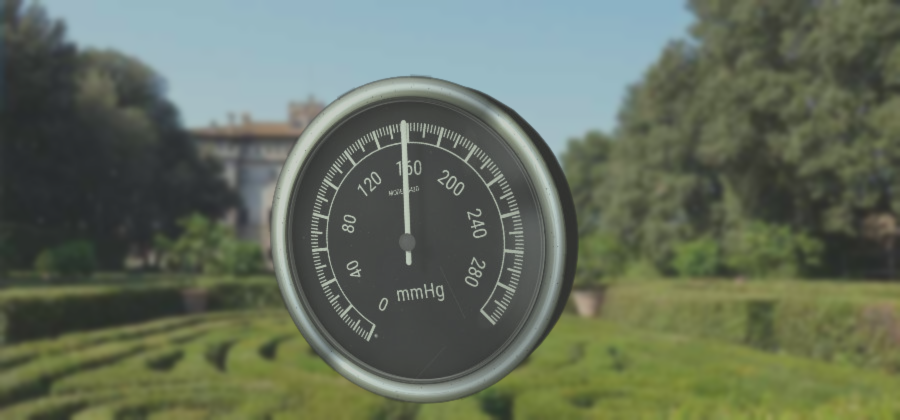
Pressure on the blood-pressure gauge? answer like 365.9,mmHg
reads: 160,mmHg
